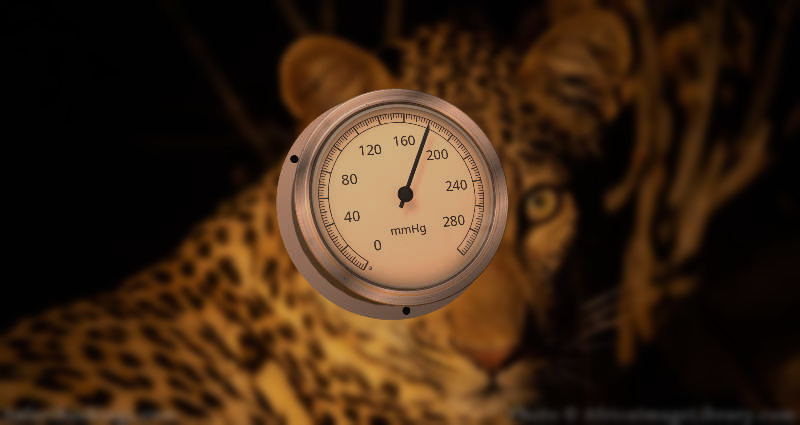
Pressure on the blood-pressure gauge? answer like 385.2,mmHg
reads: 180,mmHg
